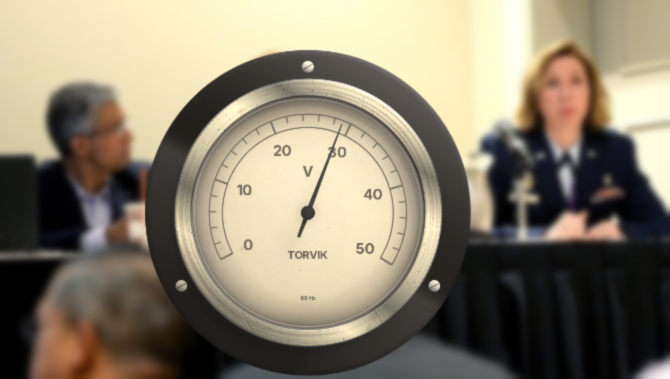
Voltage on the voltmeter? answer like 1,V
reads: 29,V
